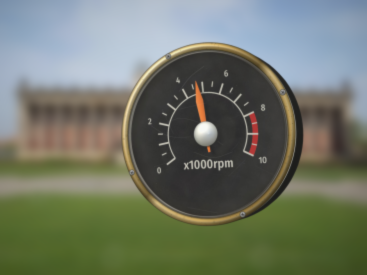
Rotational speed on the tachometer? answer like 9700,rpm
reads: 4750,rpm
